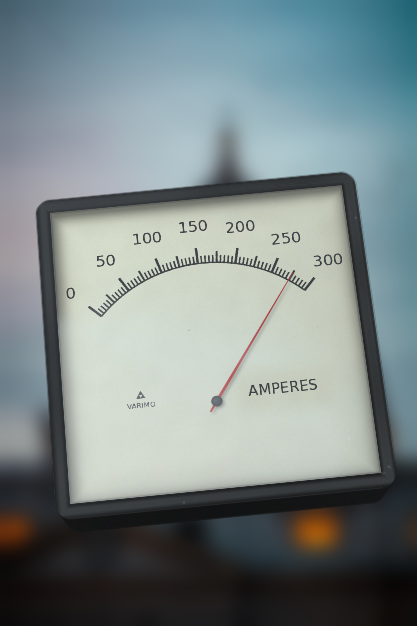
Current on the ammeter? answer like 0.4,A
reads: 275,A
